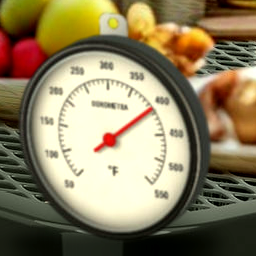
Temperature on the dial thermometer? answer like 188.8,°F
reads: 400,°F
